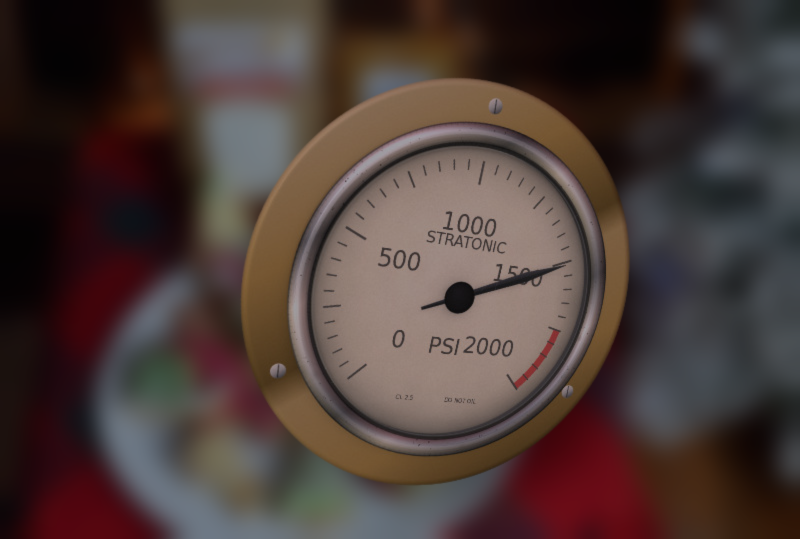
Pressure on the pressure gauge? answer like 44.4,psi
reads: 1500,psi
